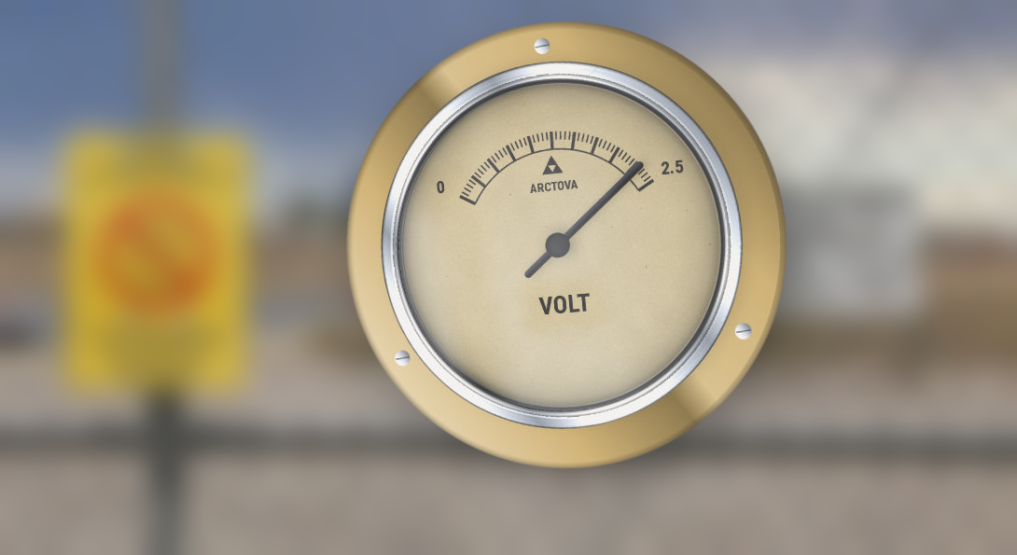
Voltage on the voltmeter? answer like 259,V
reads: 2.3,V
